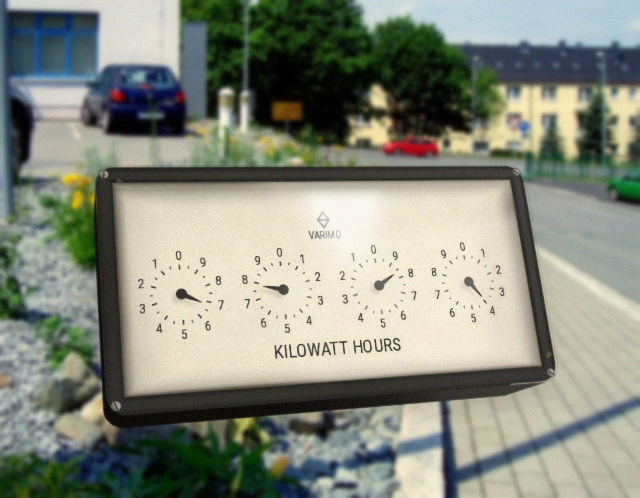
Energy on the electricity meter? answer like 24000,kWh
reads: 6784,kWh
